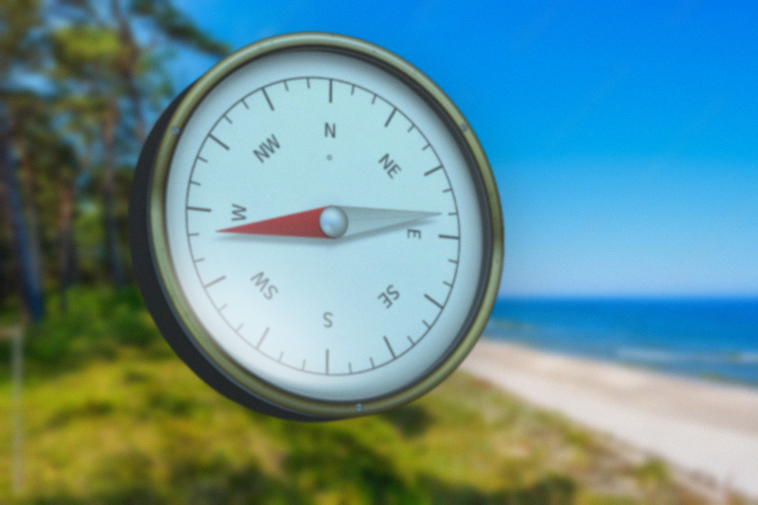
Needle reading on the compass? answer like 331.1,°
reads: 260,°
